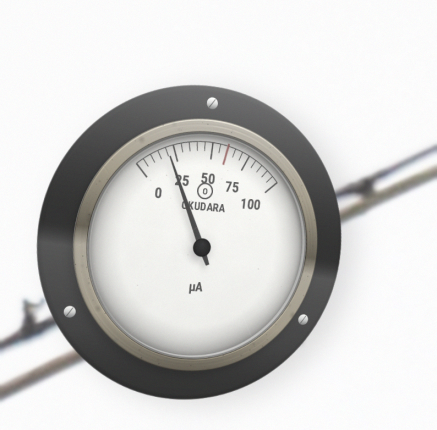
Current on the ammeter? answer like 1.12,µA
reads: 20,µA
